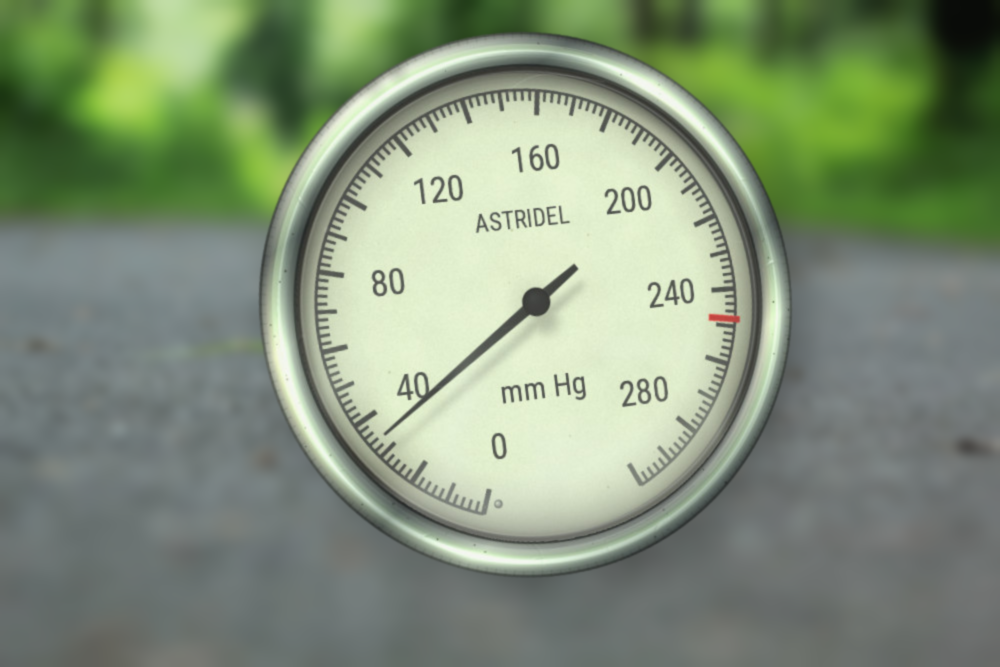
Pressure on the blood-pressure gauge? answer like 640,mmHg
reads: 34,mmHg
